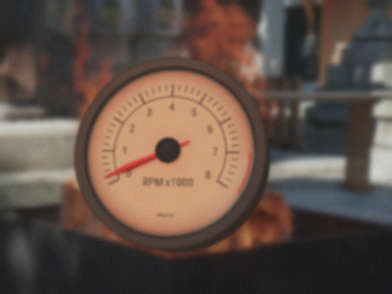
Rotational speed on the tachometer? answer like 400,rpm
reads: 200,rpm
